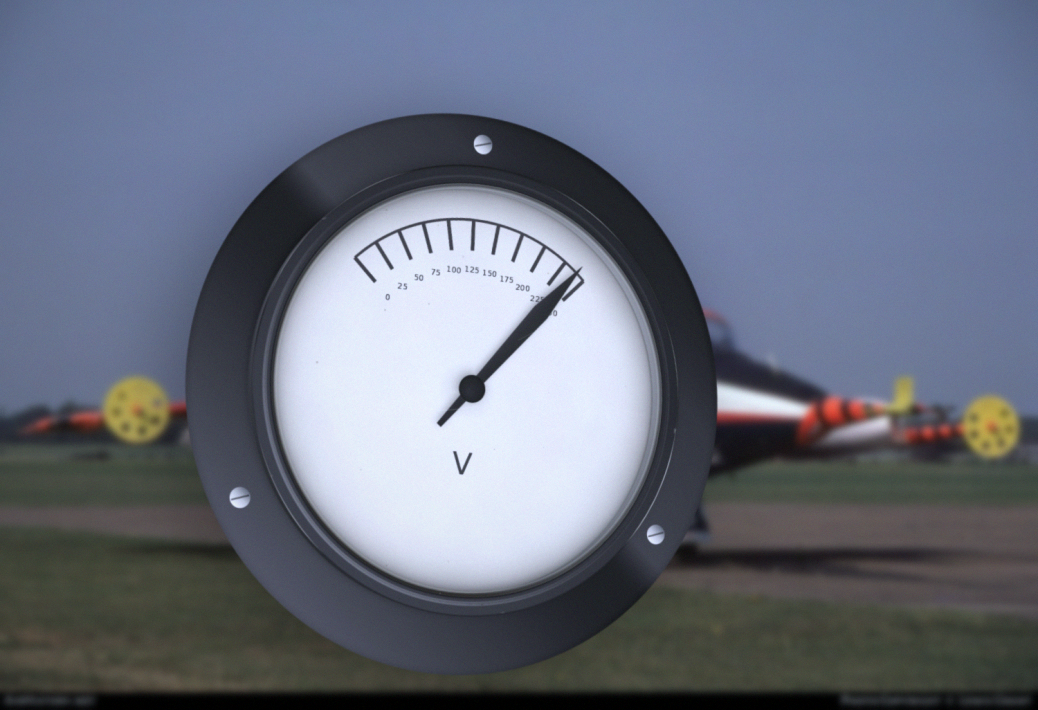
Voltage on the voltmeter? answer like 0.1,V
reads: 237.5,V
